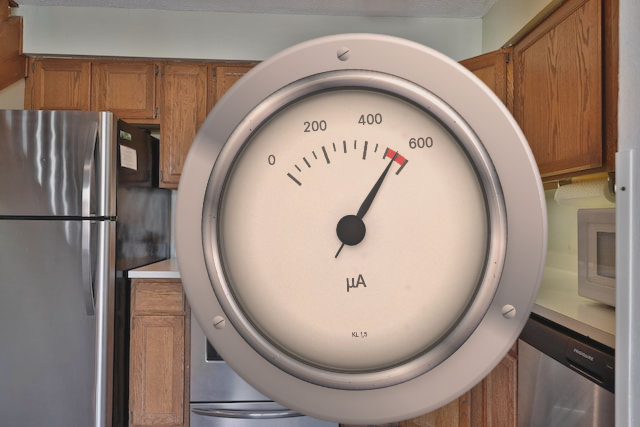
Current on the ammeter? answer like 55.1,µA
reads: 550,µA
